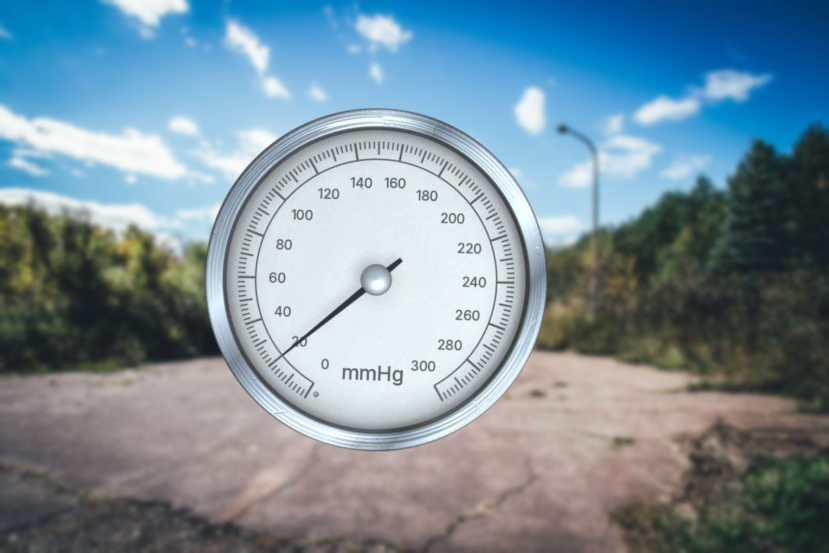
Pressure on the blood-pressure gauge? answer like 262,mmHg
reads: 20,mmHg
